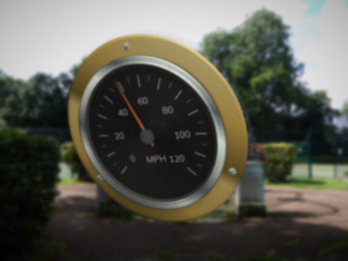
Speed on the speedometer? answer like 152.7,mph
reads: 50,mph
